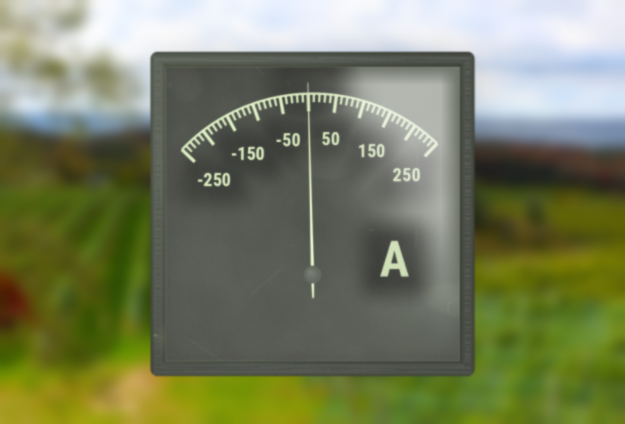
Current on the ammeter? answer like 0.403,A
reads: 0,A
